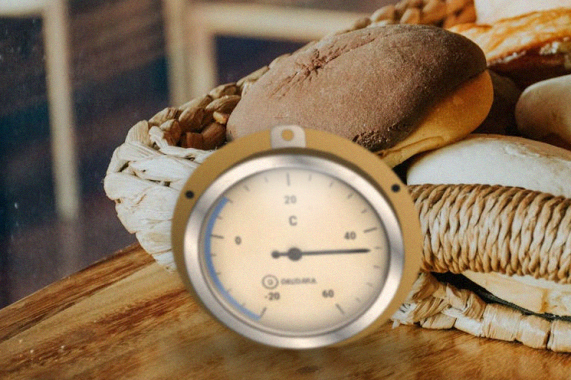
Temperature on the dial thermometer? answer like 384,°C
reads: 44,°C
